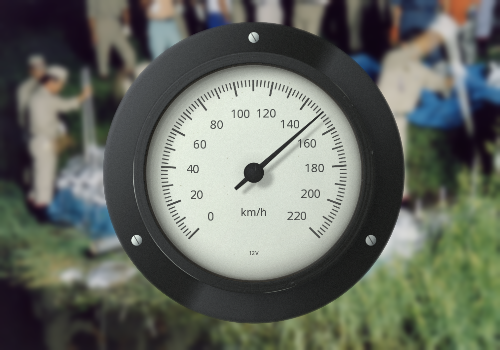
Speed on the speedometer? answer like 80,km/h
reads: 150,km/h
